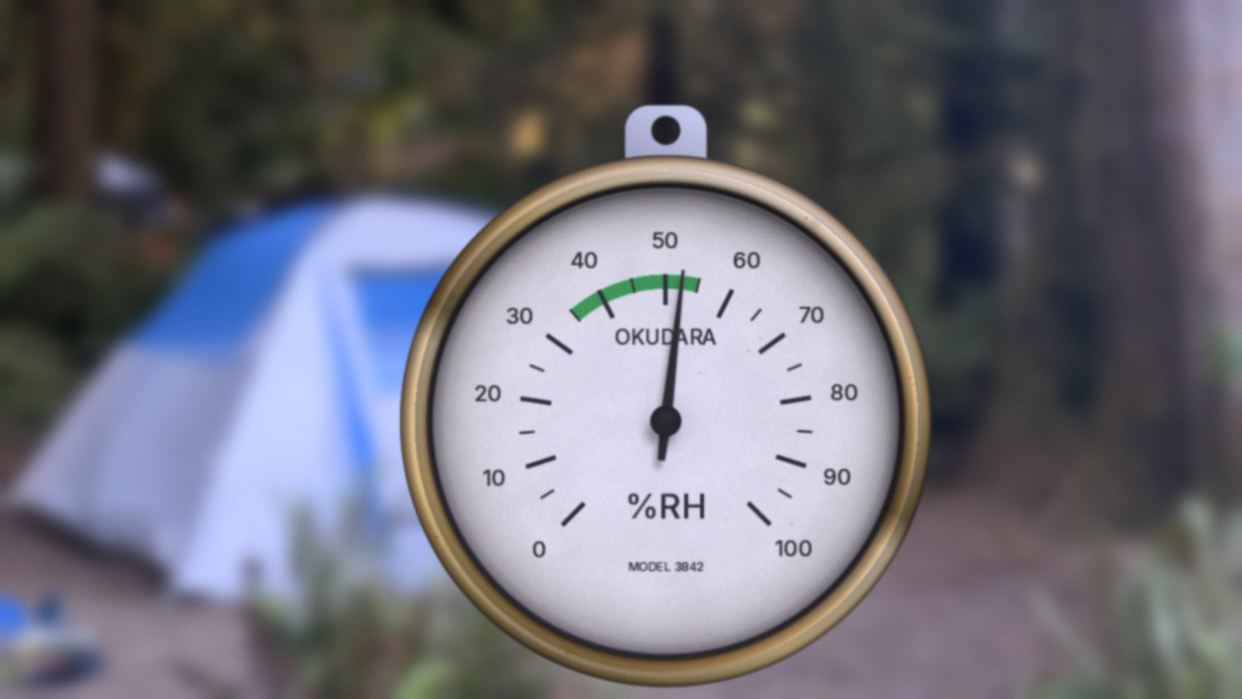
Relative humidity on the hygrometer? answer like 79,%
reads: 52.5,%
